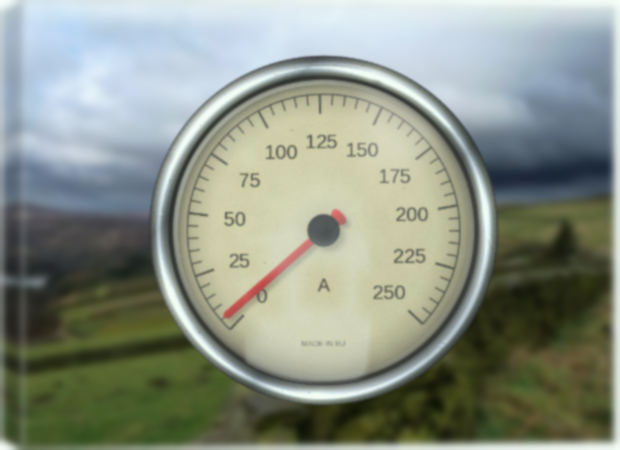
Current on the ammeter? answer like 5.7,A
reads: 5,A
